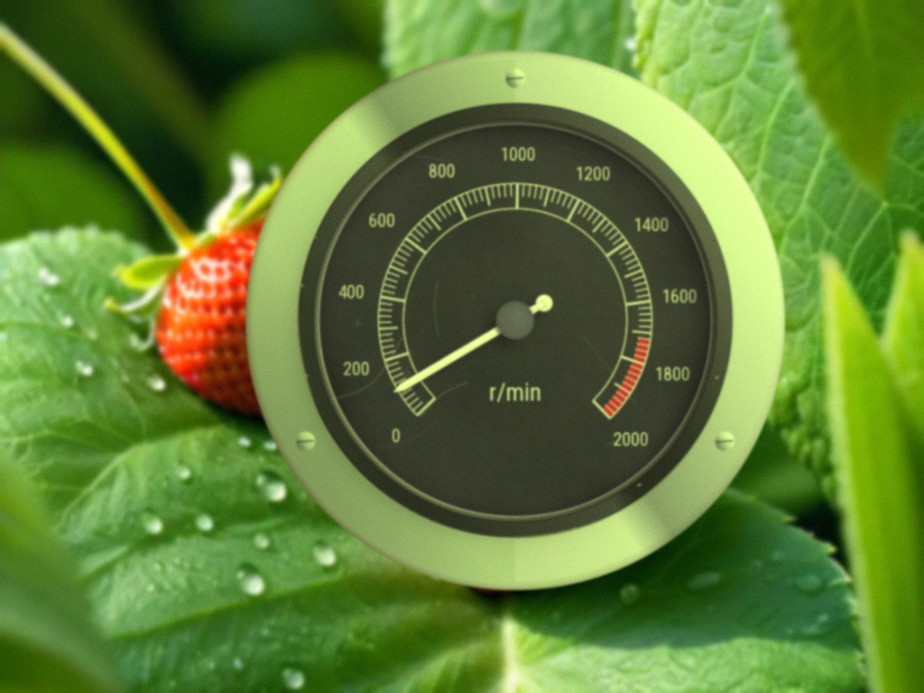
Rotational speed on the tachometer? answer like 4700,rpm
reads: 100,rpm
